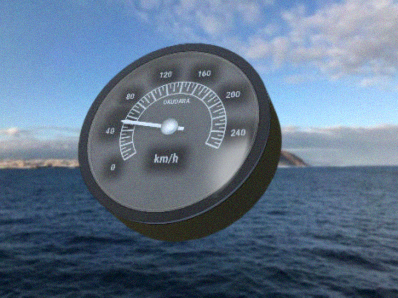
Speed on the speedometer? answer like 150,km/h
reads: 50,km/h
